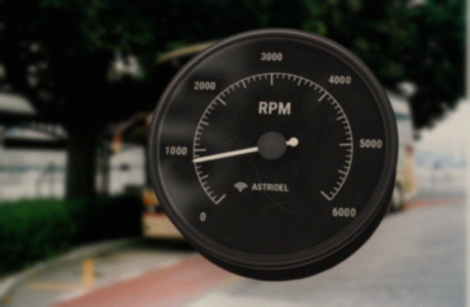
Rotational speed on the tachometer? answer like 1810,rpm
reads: 800,rpm
